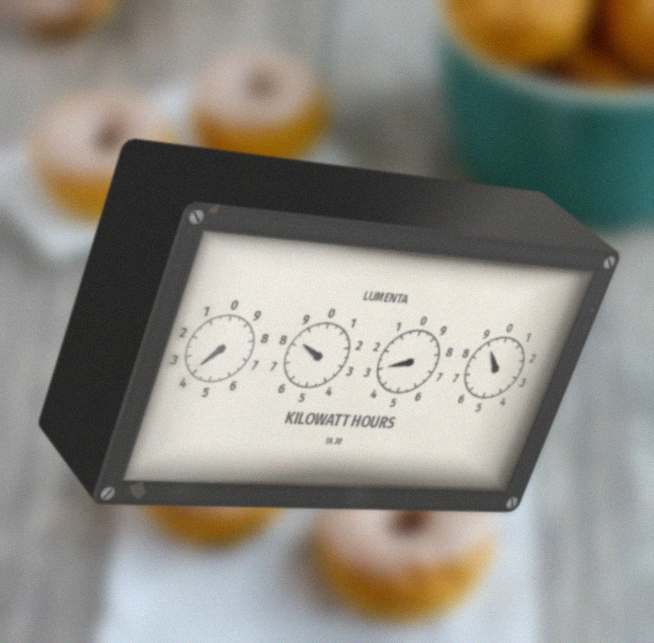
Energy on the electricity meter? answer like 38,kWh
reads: 3829,kWh
